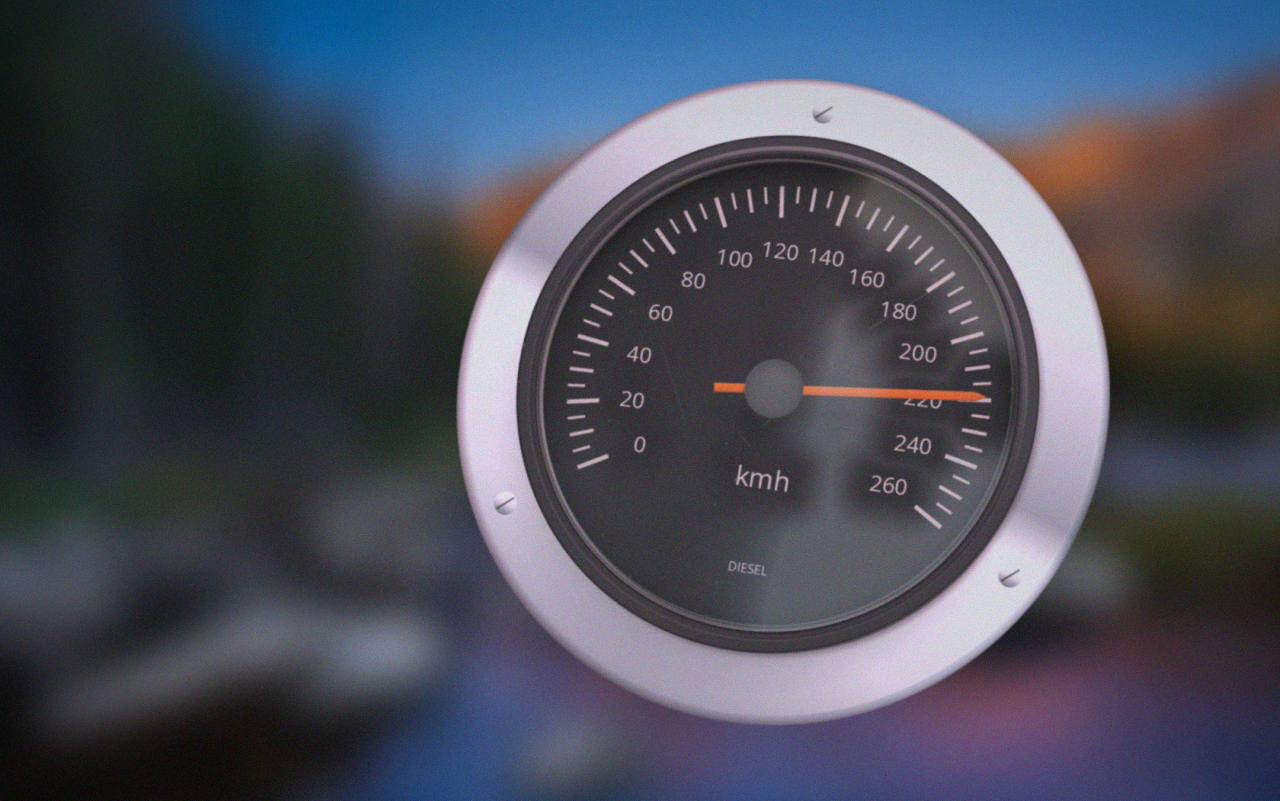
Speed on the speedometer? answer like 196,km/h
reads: 220,km/h
